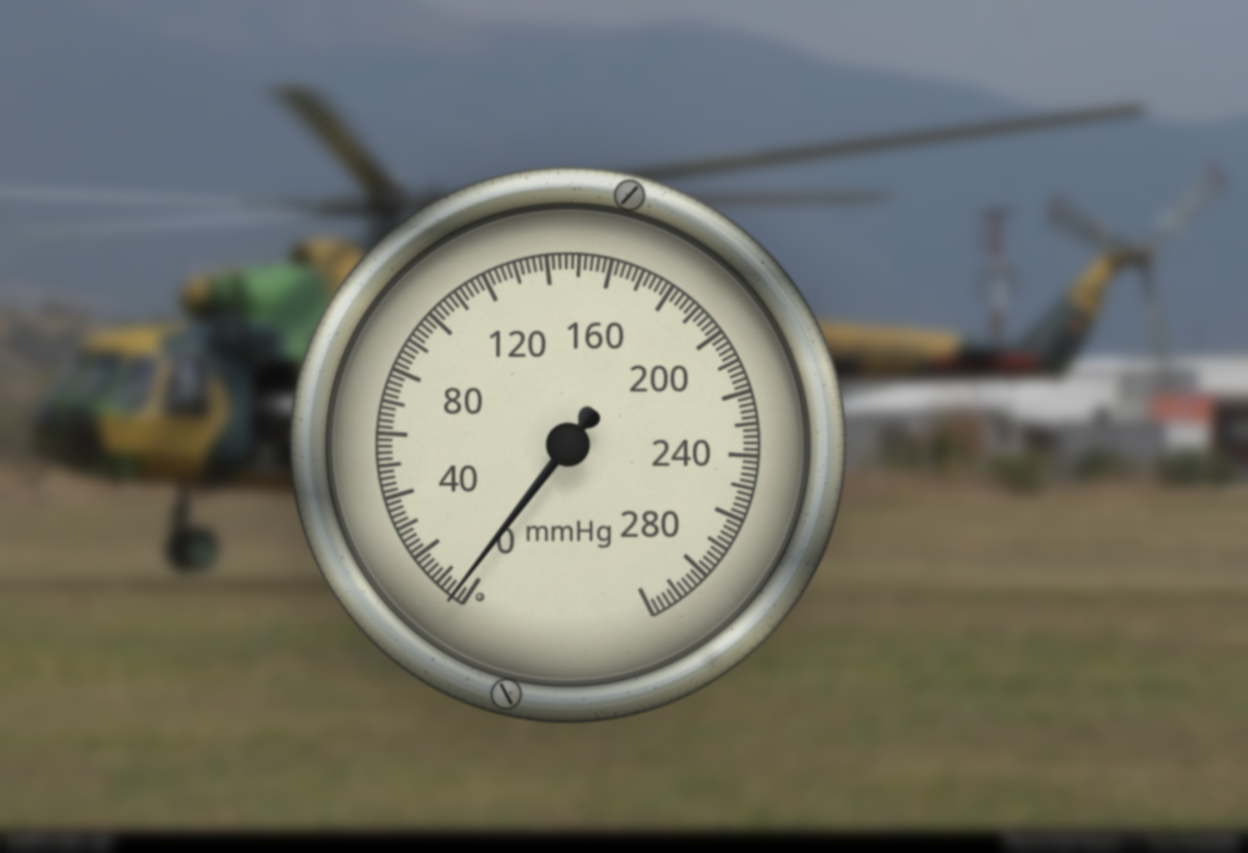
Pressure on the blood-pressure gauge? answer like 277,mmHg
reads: 4,mmHg
